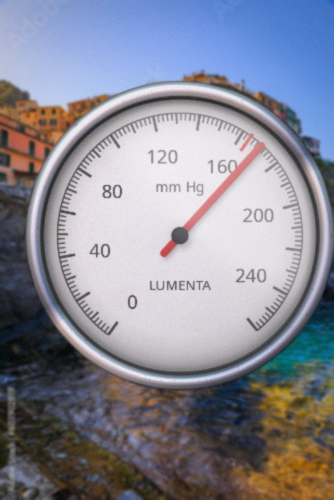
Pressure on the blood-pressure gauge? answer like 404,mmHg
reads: 170,mmHg
